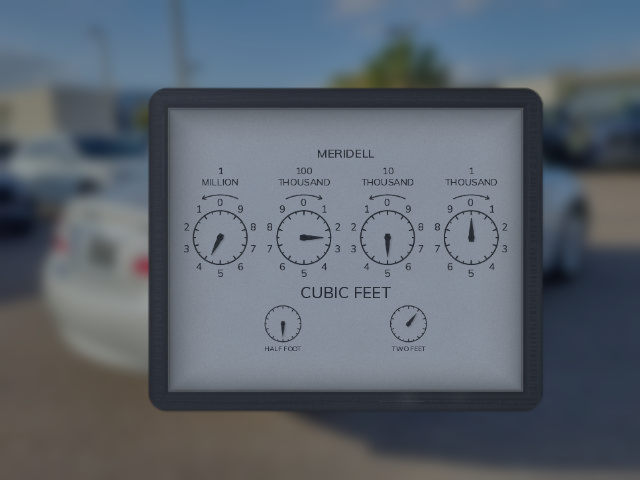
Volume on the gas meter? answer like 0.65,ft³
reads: 425000,ft³
